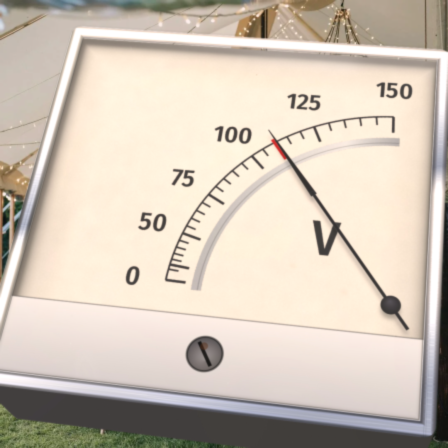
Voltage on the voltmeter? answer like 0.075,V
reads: 110,V
